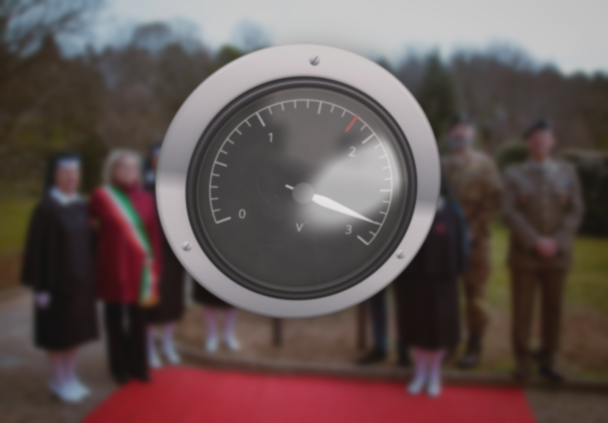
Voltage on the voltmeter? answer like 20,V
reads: 2.8,V
